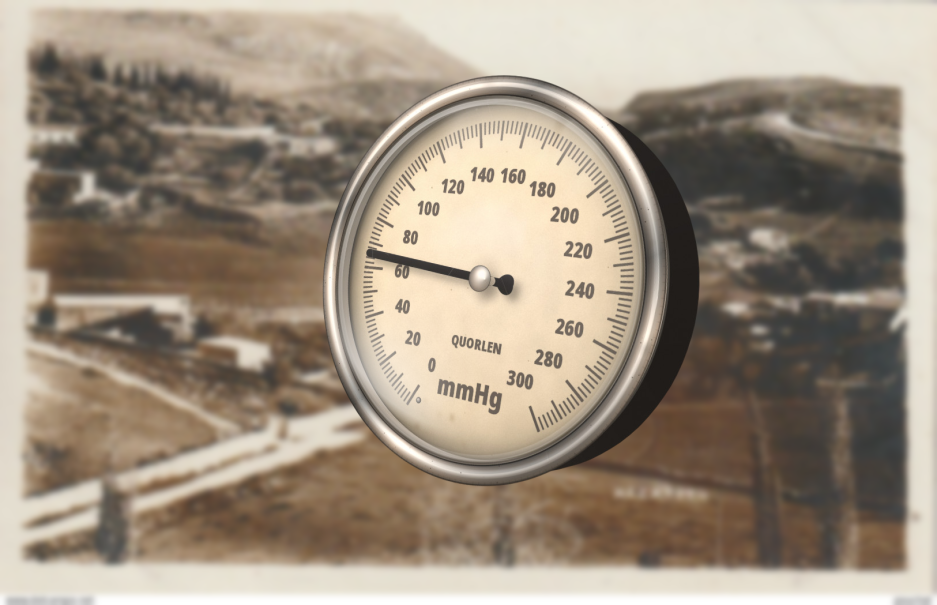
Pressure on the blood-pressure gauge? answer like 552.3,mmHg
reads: 66,mmHg
